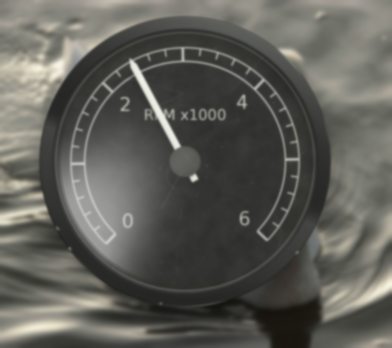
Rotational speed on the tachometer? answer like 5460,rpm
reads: 2400,rpm
